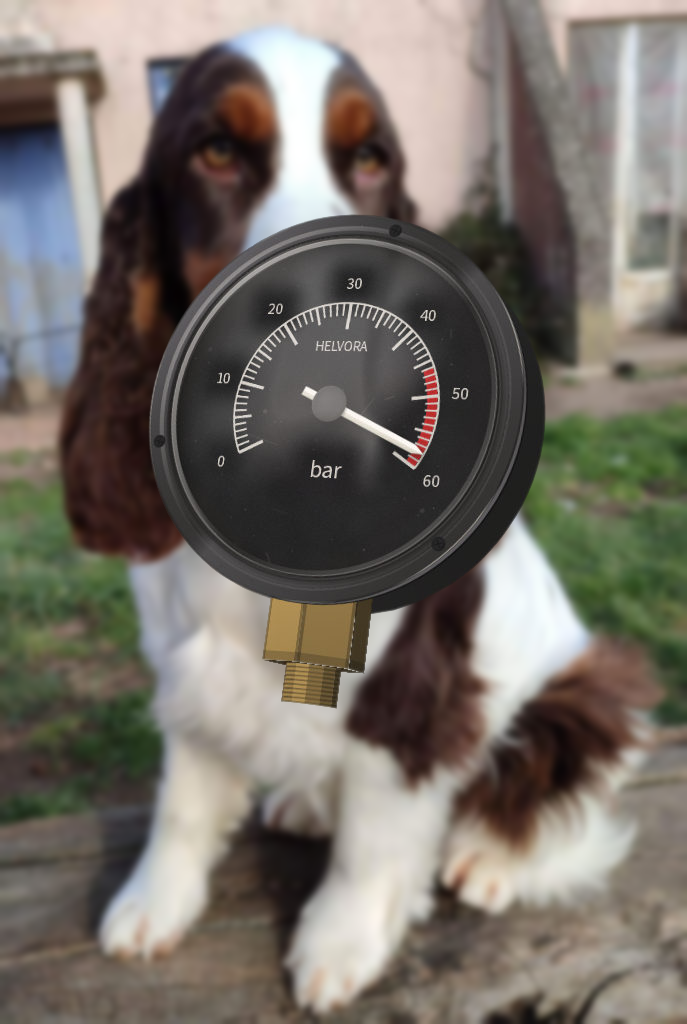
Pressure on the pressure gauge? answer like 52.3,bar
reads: 58,bar
